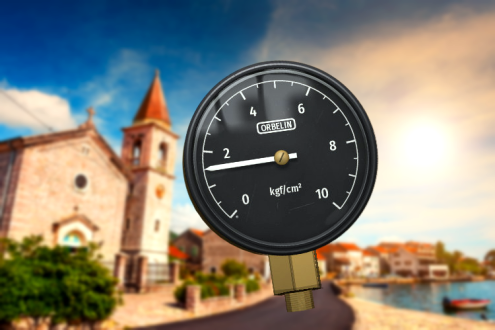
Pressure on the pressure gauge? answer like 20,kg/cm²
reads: 1.5,kg/cm²
